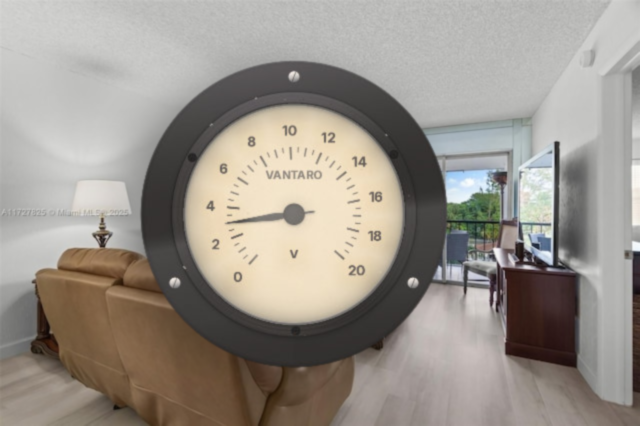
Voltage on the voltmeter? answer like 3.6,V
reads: 3,V
